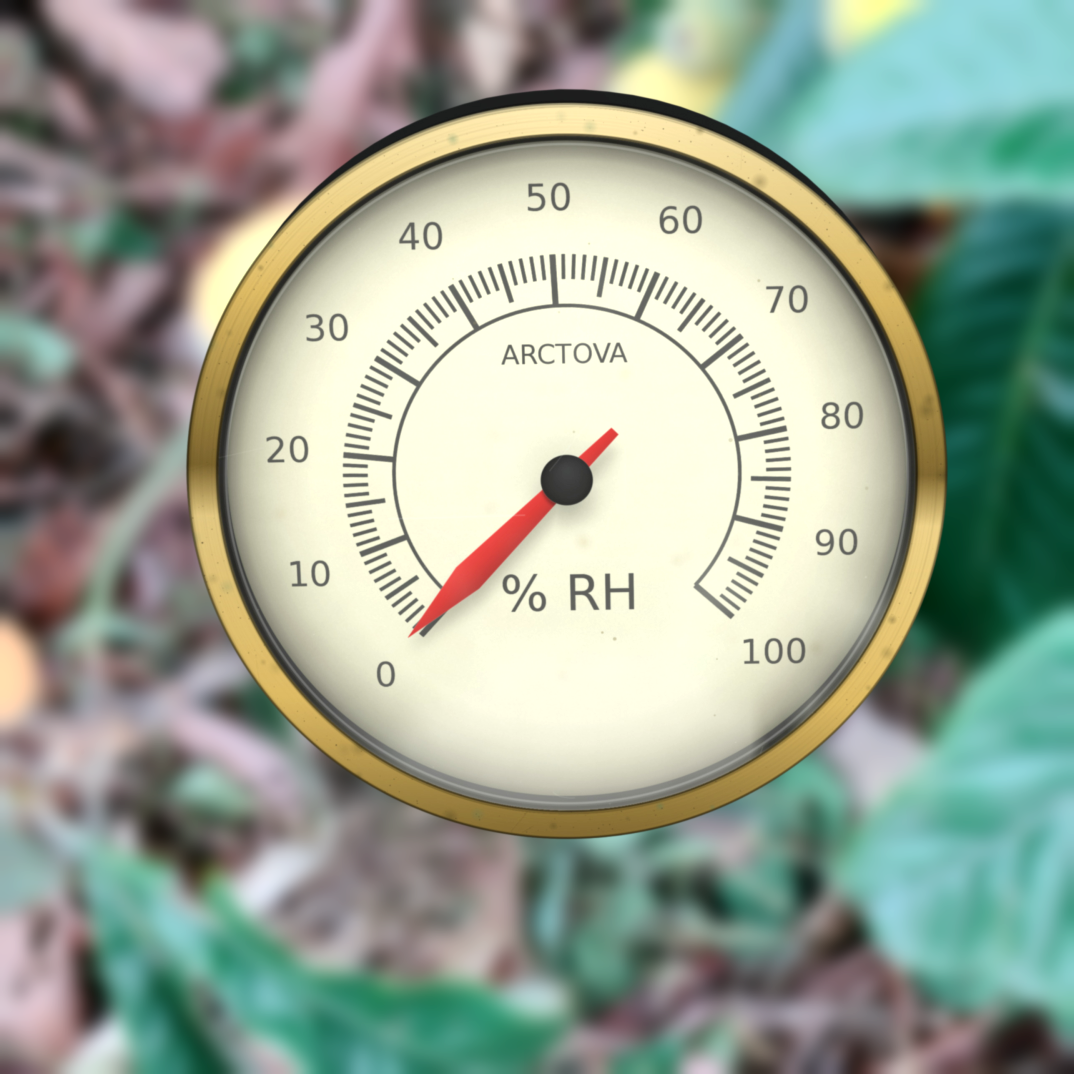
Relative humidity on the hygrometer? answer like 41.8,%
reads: 1,%
